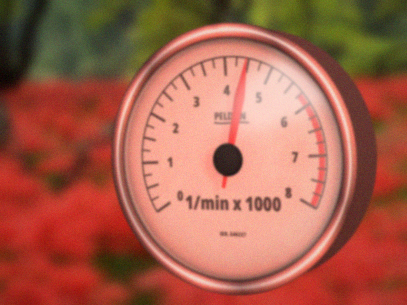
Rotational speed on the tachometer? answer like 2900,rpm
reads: 4500,rpm
